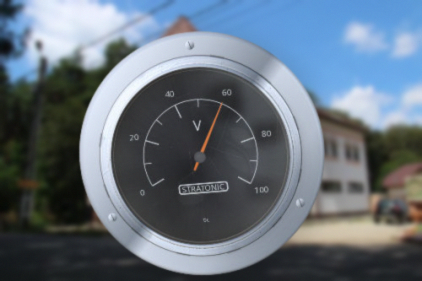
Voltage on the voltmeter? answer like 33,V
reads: 60,V
